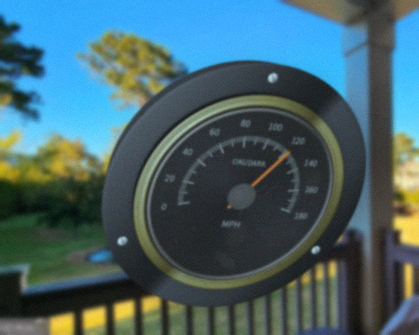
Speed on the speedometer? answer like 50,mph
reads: 120,mph
